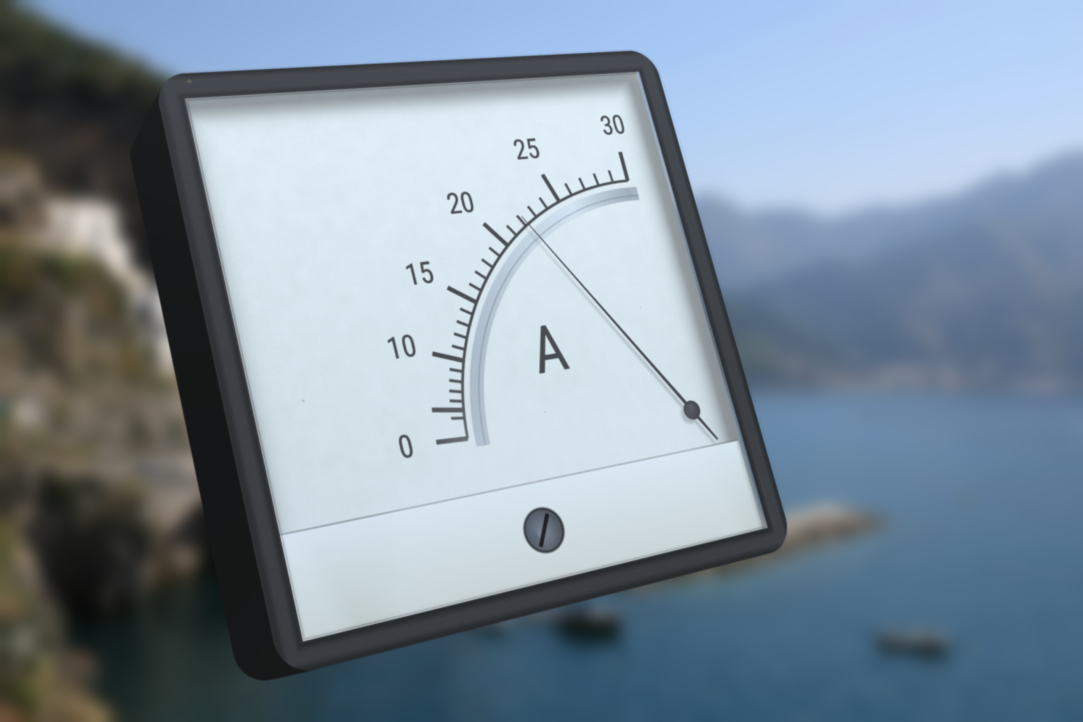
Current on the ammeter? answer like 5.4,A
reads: 22,A
